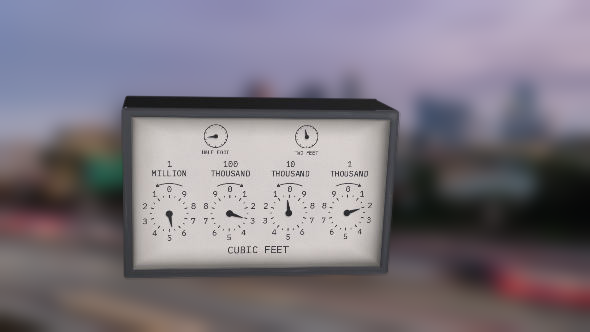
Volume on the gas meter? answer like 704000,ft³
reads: 530200,ft³
